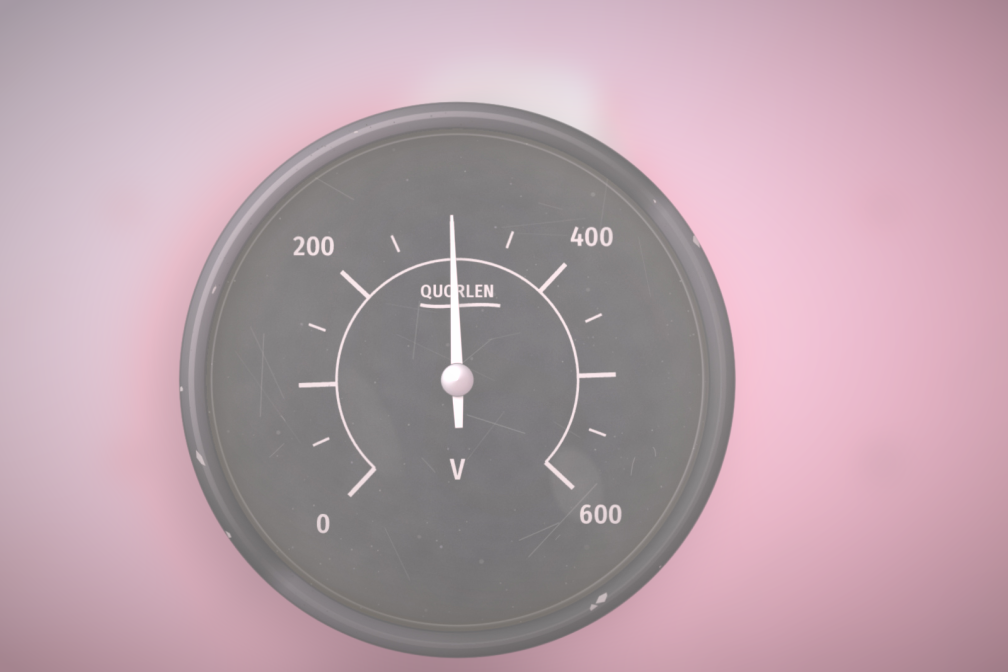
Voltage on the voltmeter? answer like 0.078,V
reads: 300,V
